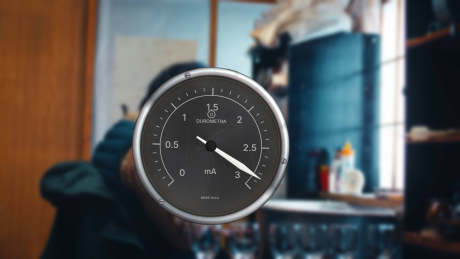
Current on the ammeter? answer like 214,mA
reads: 2.85,mA
